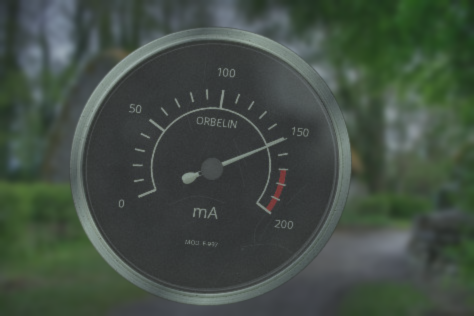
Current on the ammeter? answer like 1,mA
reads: 150,mA
